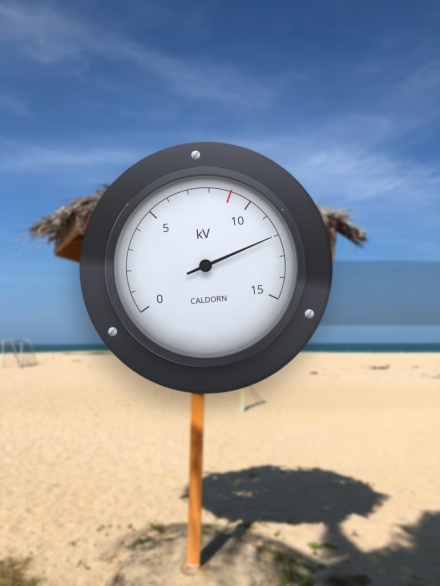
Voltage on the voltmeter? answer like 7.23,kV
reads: 12,kV
